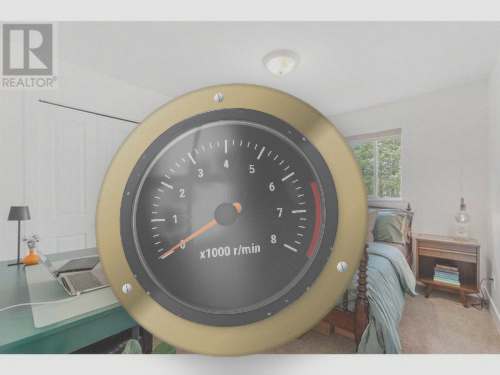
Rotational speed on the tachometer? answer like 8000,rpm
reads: 0,rpm
